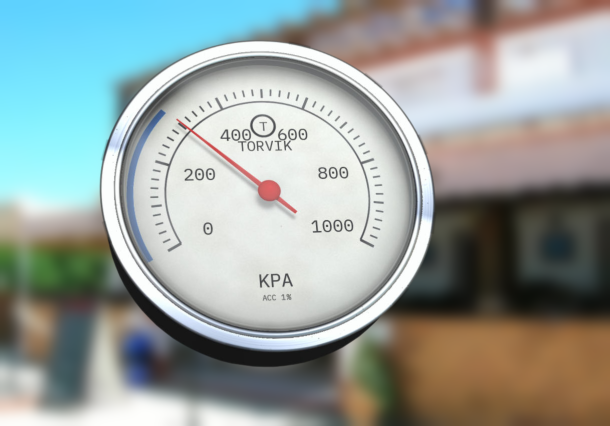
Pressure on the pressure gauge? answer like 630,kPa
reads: 300,kPa
